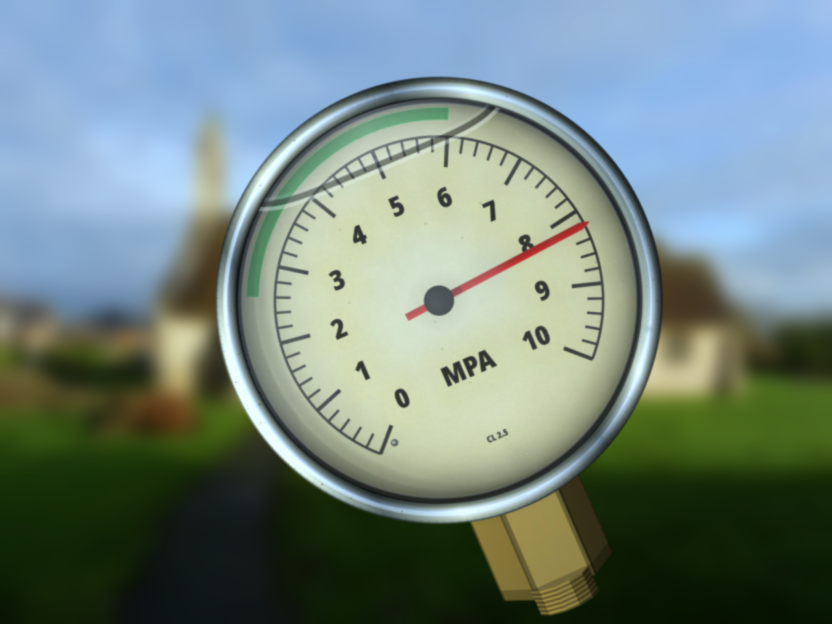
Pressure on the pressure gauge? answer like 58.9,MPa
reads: 8.2,MPa
